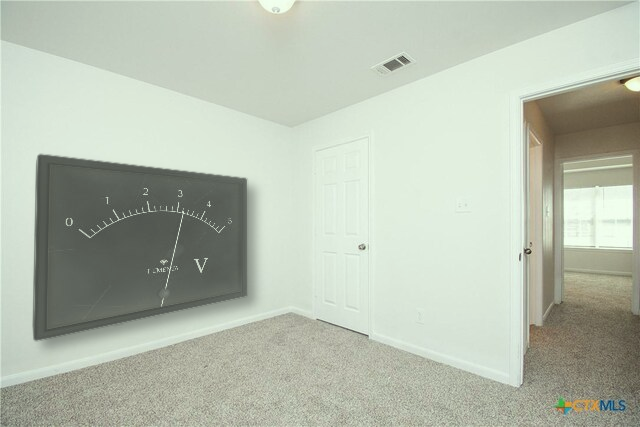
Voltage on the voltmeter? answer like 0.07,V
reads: 3.2,V
